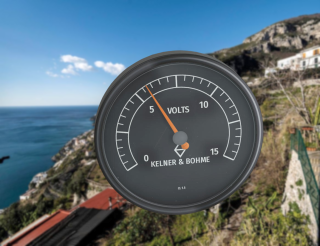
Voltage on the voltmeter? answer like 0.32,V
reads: 5.75,V
